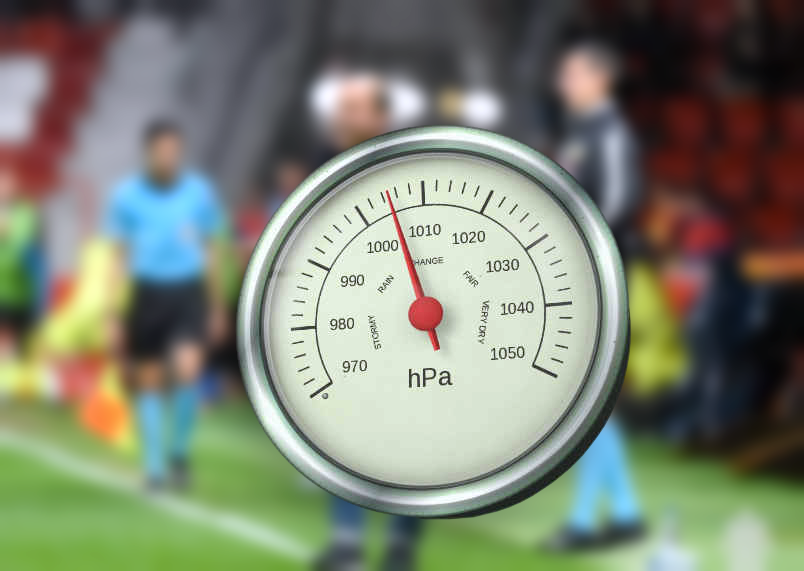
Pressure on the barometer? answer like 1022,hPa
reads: 1005,hPa
